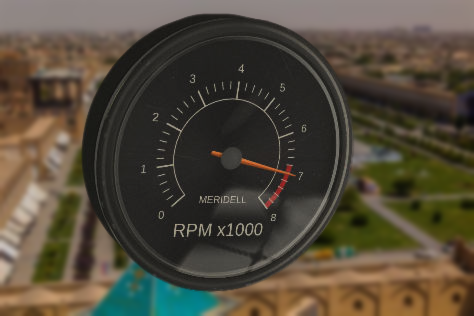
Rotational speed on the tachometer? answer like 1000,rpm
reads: 7000,rpm
